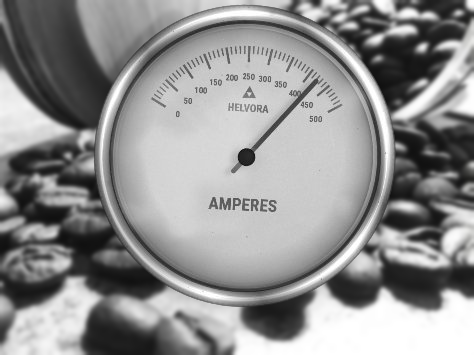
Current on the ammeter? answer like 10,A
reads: 420,A
